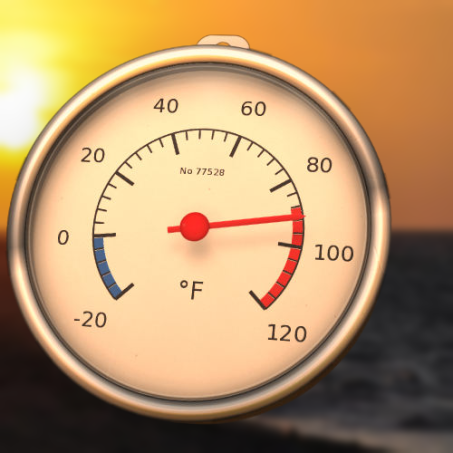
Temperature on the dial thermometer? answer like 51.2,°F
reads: 92,°F
